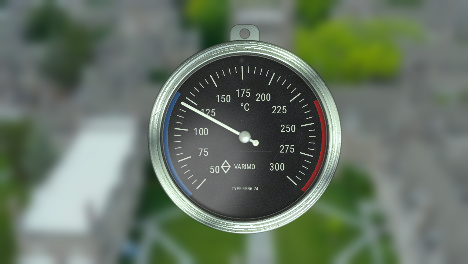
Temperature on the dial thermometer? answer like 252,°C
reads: 120,°C
